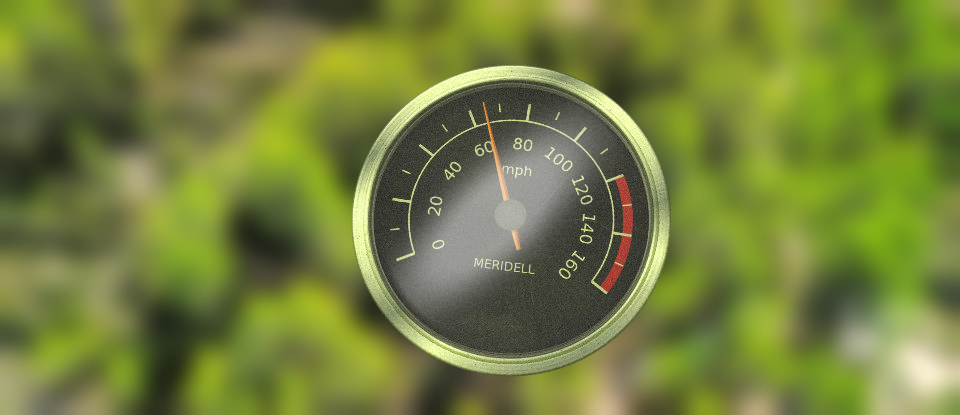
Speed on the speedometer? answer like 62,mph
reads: 65,mph
